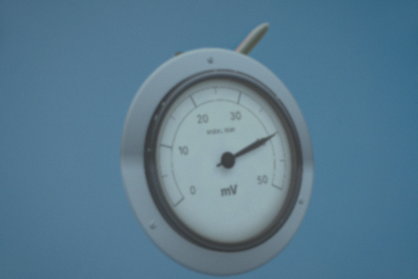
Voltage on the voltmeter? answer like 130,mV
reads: 40,mV
